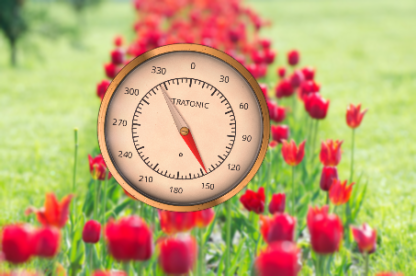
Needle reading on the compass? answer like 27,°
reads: 145,°
